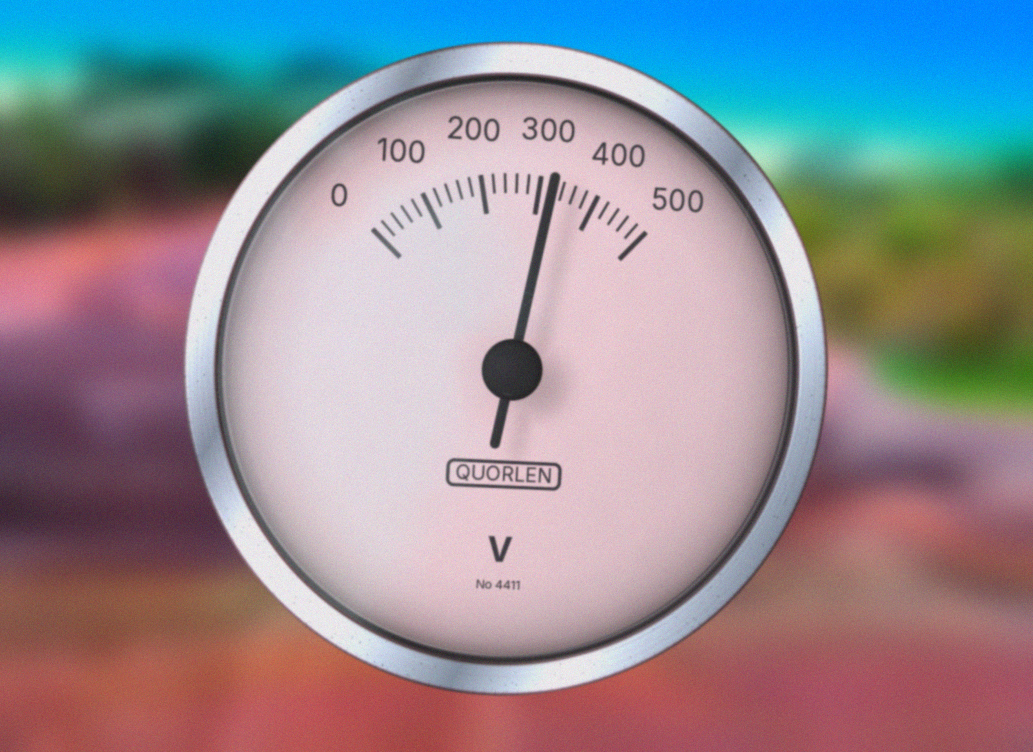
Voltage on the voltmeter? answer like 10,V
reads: 320,V
